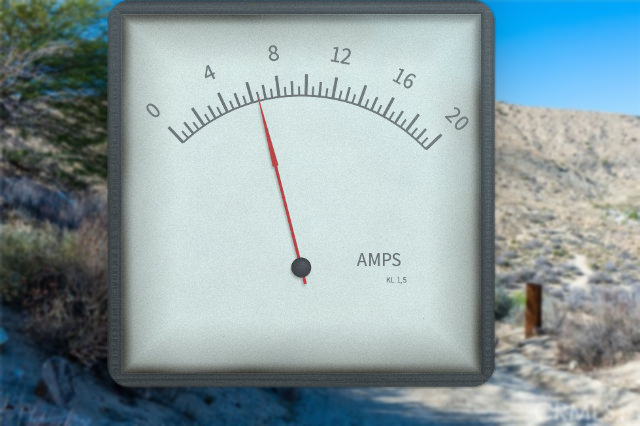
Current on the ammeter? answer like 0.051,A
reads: 6.5,A
